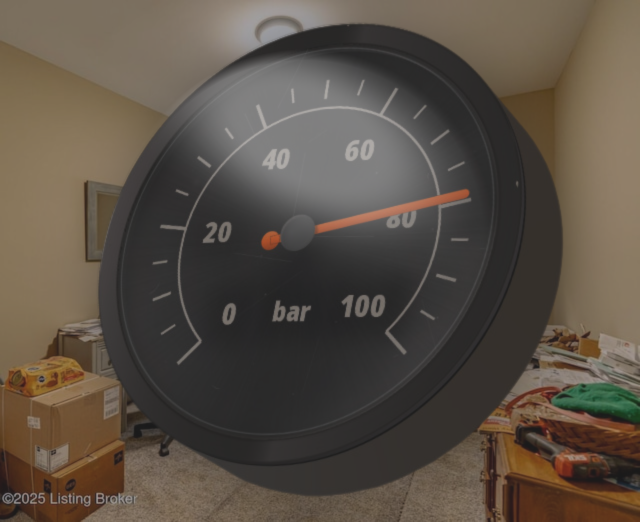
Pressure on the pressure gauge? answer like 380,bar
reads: 80,bar
